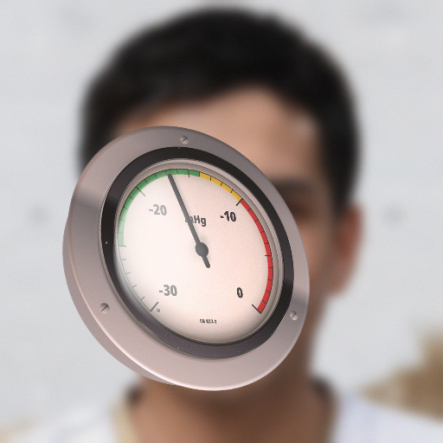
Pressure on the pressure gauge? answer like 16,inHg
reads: -17,inHg
